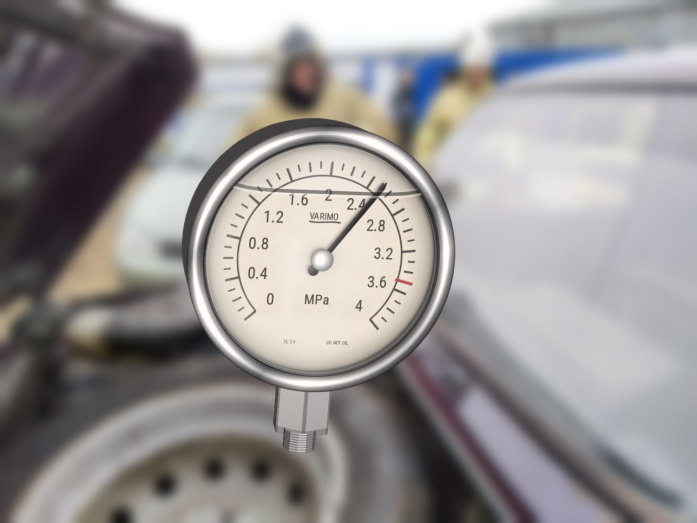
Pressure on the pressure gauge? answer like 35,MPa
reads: 2.5,MPa
